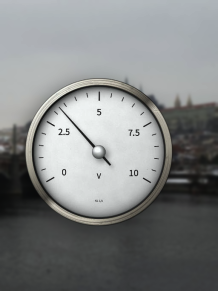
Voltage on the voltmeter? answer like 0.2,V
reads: 3.25,V
